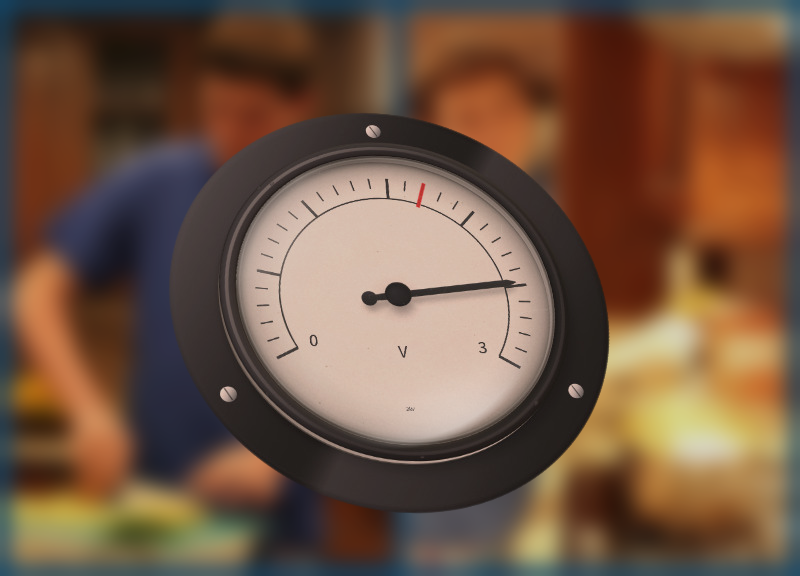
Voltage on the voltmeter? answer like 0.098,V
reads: 2.5,V
